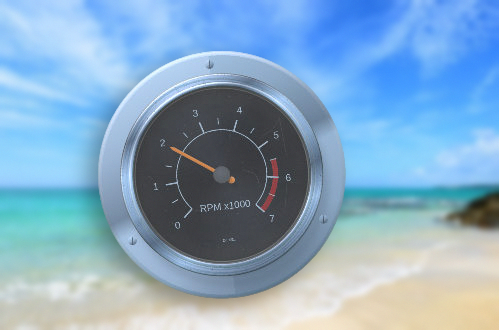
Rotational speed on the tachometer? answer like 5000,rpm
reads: 2000,rpm
